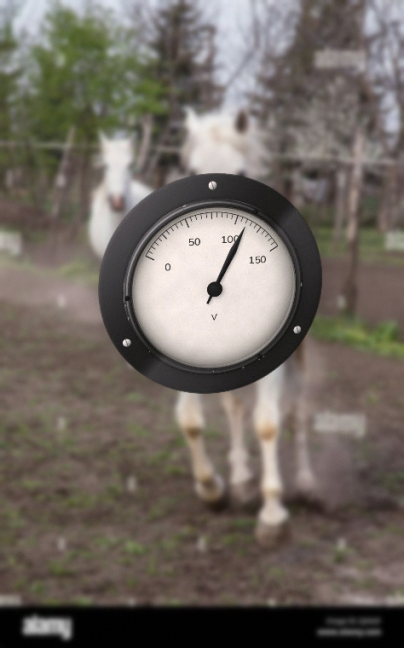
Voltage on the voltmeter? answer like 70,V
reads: 110,V
